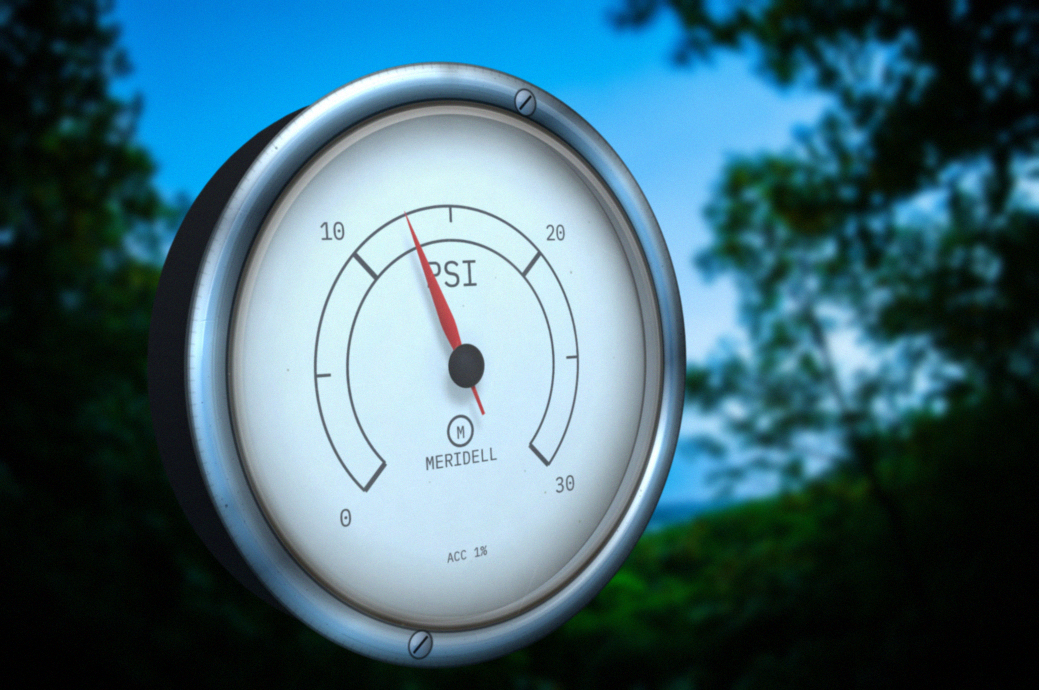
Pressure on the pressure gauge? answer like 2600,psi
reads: 12.5,psi
